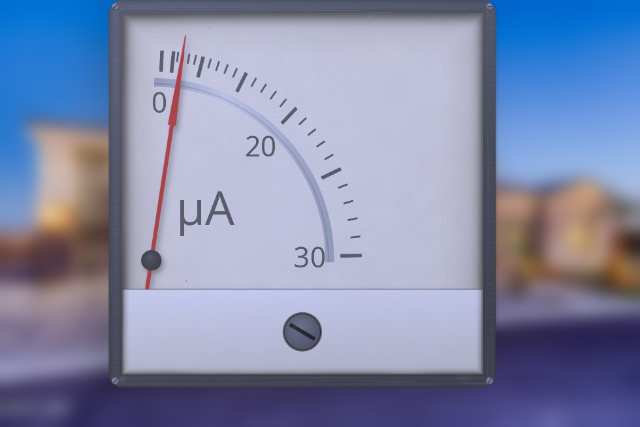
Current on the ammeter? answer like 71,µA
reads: 7,µA
